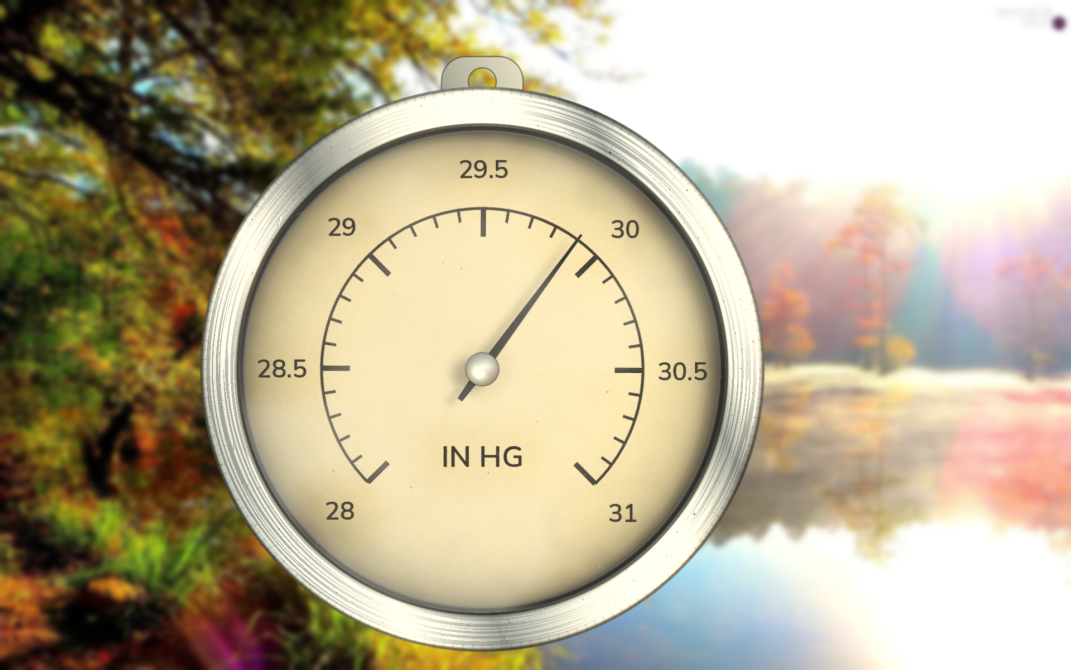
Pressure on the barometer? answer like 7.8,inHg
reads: 29.9,inHg
